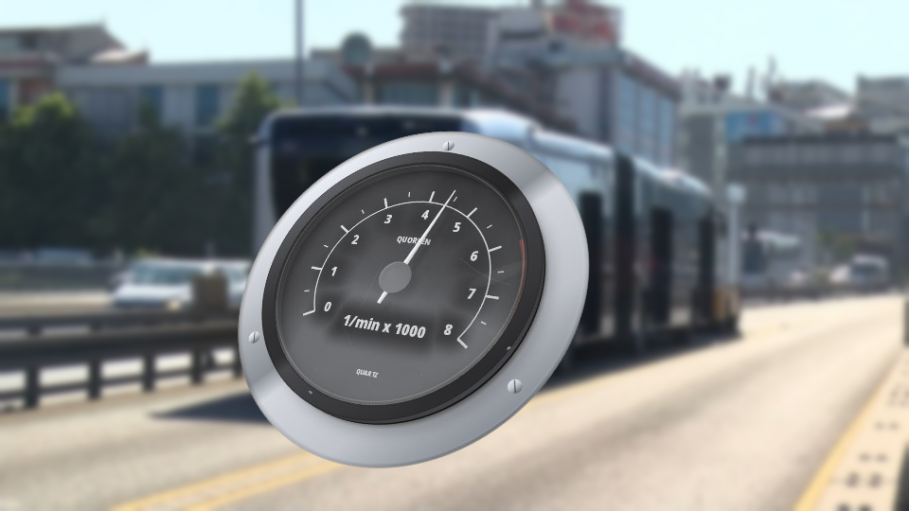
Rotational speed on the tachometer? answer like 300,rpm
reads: 4500,rpm
